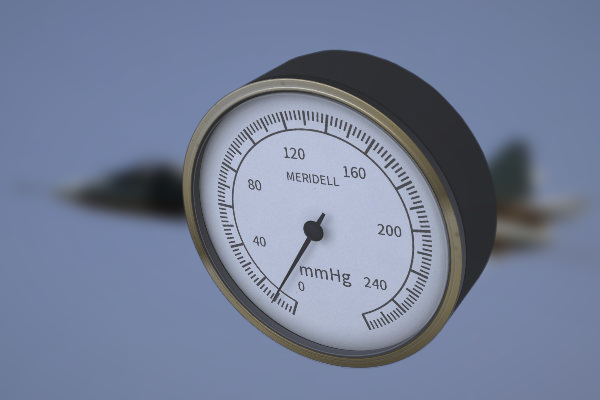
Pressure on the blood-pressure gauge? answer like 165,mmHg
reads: 10,mmHg
